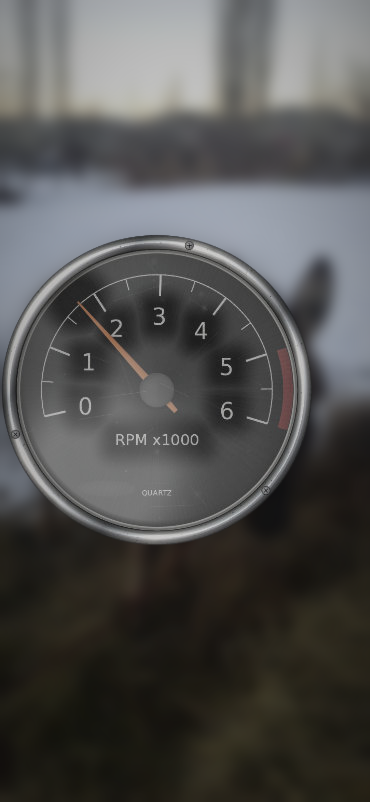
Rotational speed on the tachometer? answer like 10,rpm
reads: 1750,rpm
